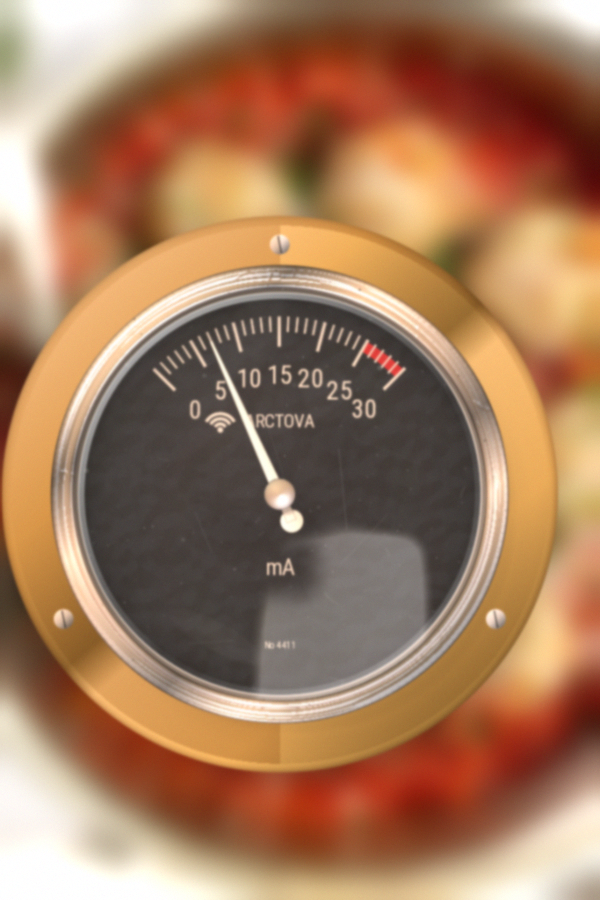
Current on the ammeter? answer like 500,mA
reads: 7,mA
